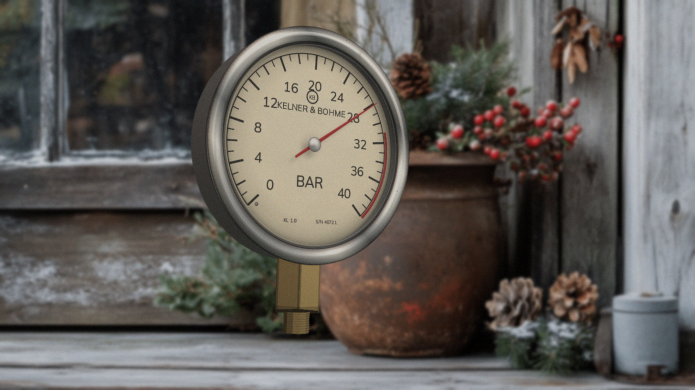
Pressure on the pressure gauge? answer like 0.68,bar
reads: 28,bar
